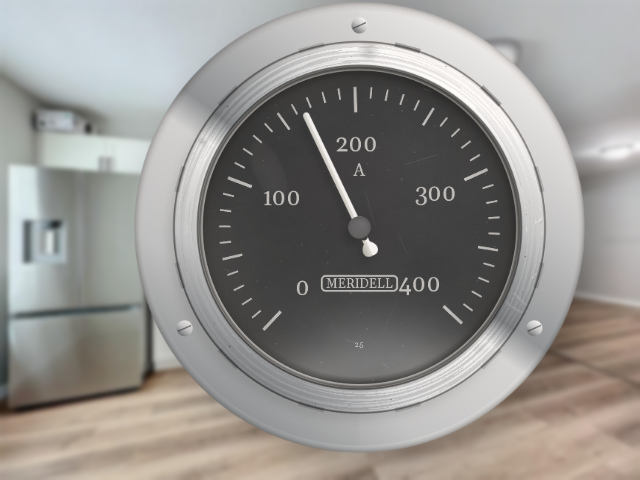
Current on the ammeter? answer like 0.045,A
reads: 165,A
